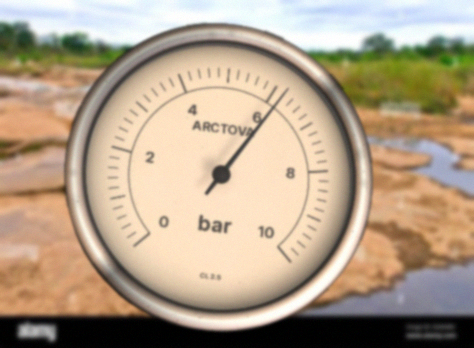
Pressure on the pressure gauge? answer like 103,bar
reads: 6.2,bar
